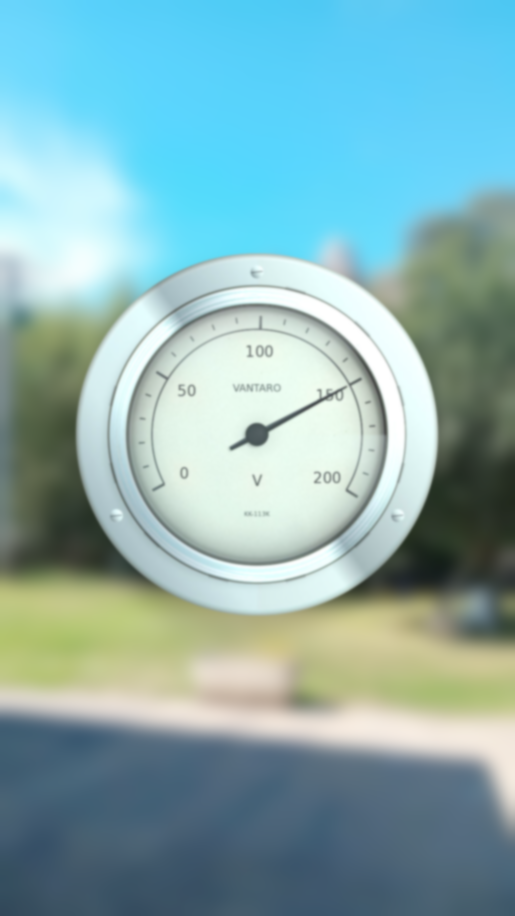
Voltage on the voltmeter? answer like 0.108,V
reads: 150,V
